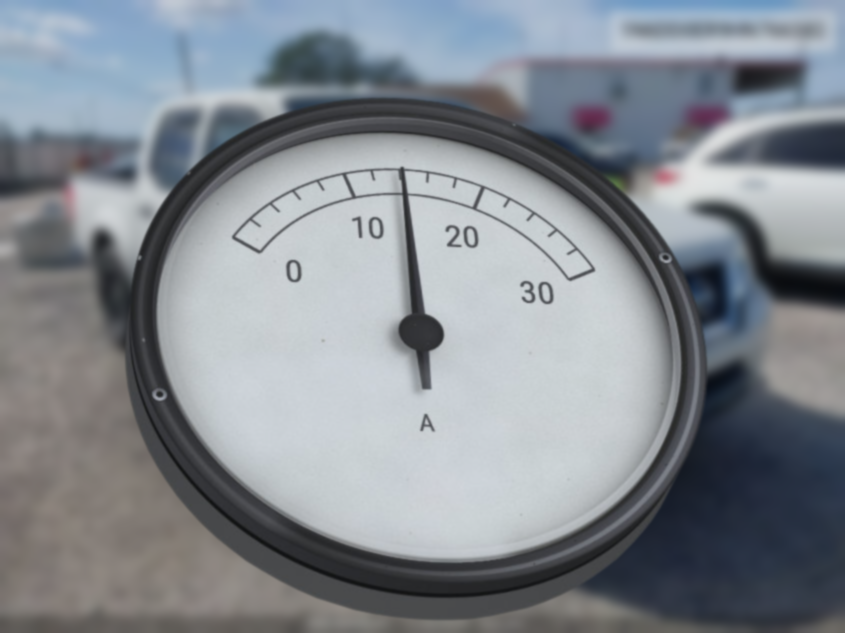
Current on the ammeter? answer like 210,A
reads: 14,A
